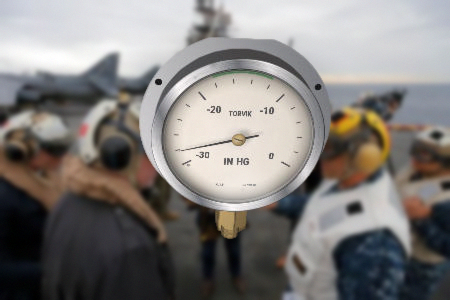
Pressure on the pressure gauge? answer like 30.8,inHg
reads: -28,inHg
